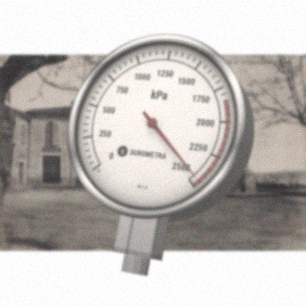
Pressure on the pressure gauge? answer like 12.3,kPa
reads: 2450,kPa
